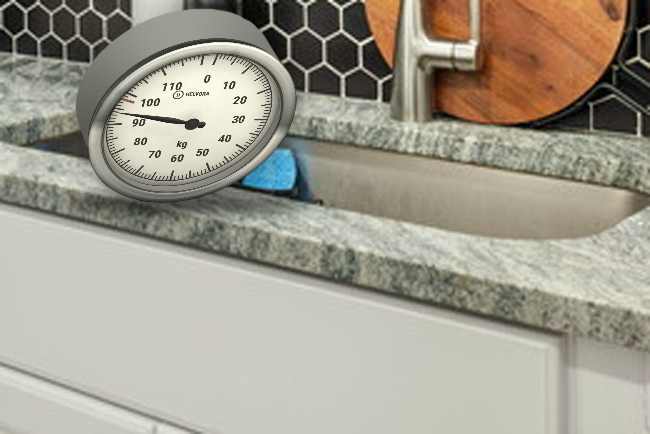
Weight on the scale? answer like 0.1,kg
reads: 95,kg
